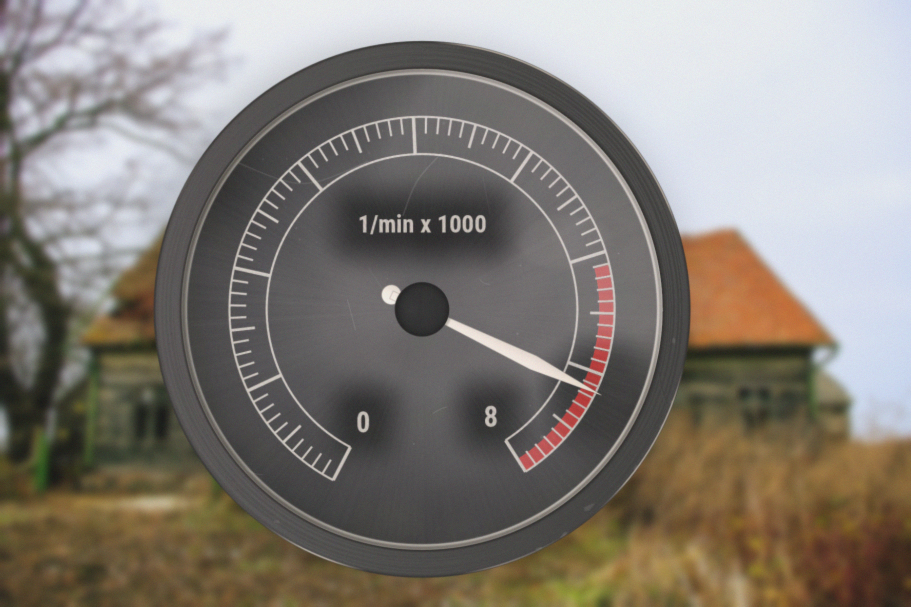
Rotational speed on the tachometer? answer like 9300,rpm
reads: 7150,rpm
